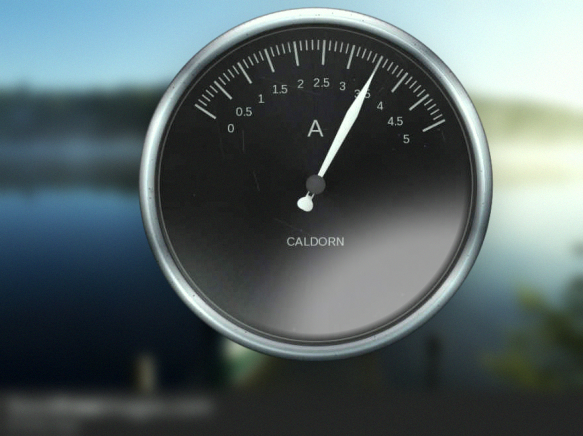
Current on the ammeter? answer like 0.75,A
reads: 3.5,A
